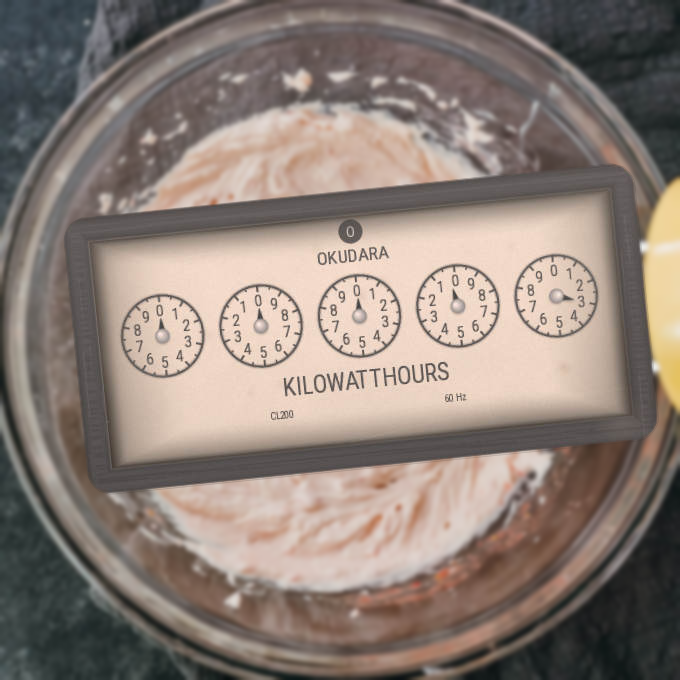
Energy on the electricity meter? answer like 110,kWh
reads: 3,kWh
